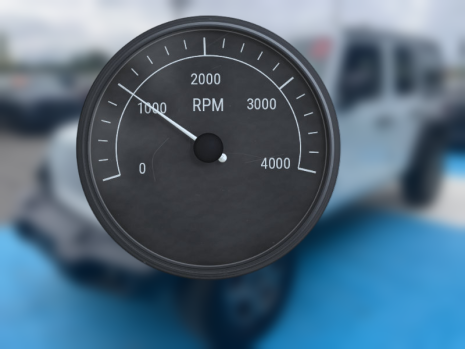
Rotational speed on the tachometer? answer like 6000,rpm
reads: 1000,rpm
